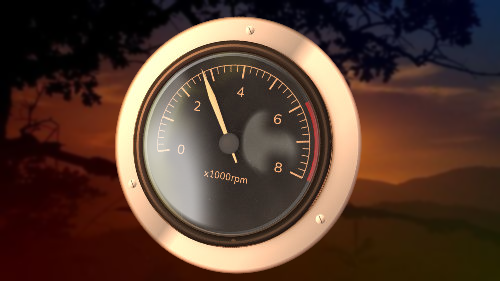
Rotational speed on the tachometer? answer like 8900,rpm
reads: 2800,rpm
